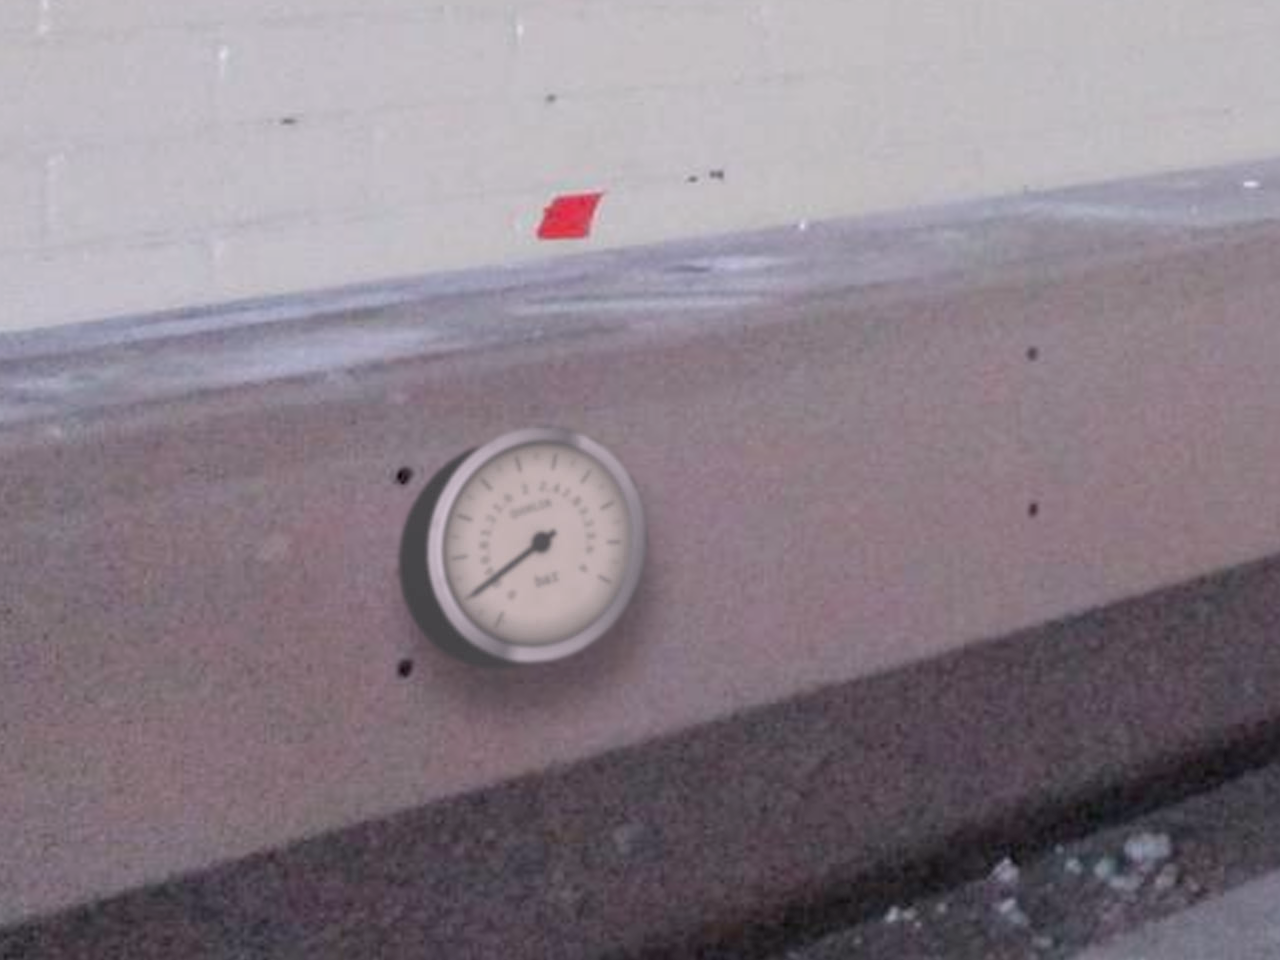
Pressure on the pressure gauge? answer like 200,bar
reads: 0.4,bar
